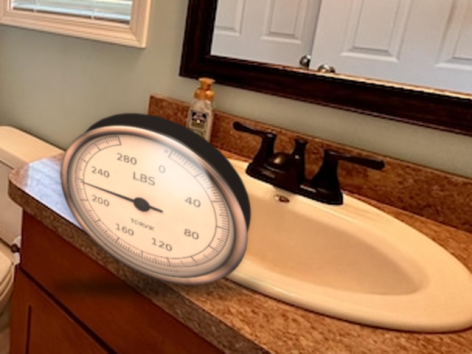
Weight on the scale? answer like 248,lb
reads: 220,lb
